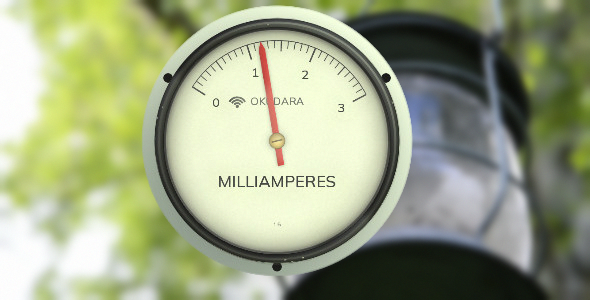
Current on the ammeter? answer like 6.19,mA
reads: 1.2,mA
